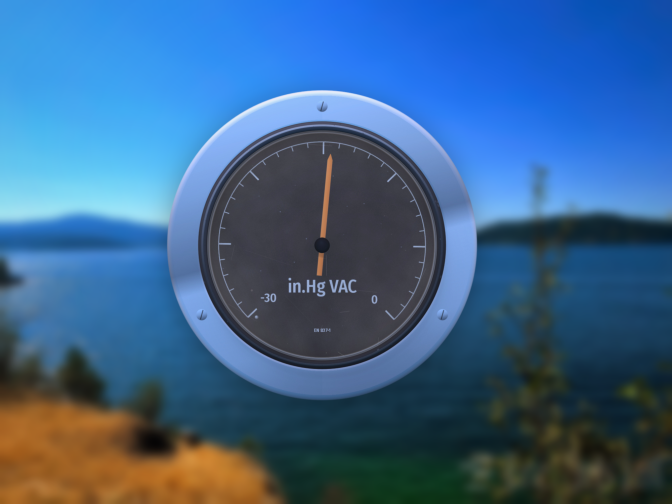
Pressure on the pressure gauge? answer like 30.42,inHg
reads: -14.5,inHg
